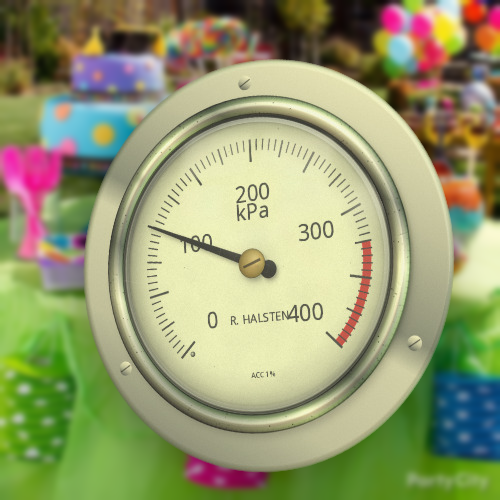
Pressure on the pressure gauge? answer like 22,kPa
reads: 100,kPa
